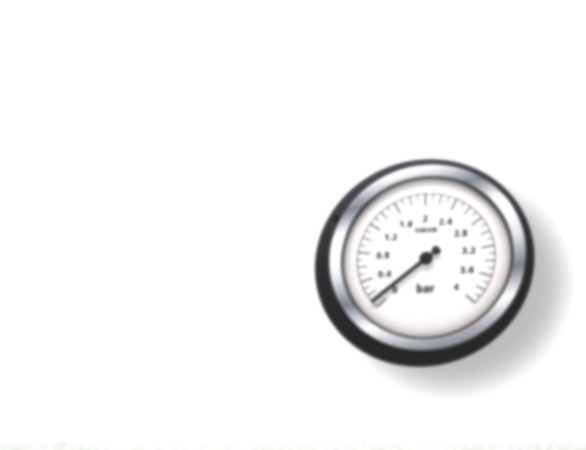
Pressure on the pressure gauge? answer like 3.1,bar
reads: 0.1,bar
